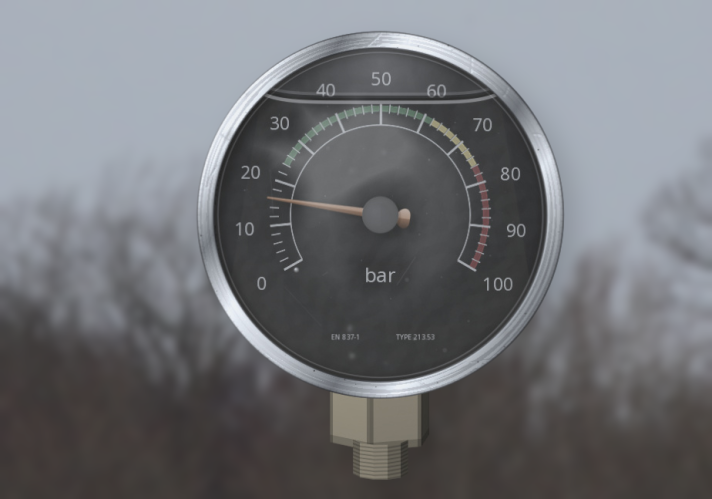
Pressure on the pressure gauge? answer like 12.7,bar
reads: 16,bar
